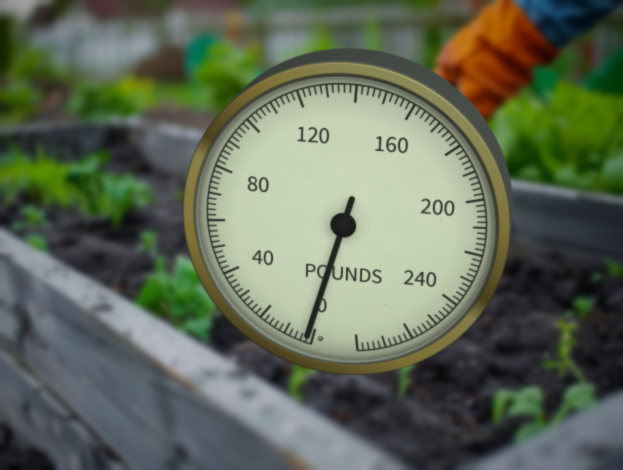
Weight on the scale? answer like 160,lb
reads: 2,lb
